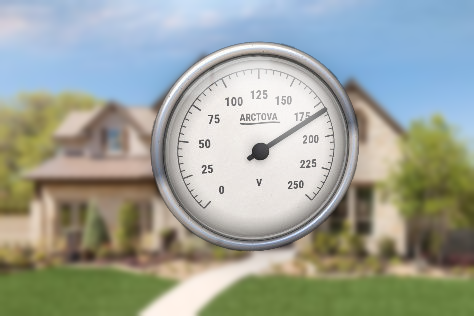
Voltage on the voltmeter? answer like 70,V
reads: 180,V
